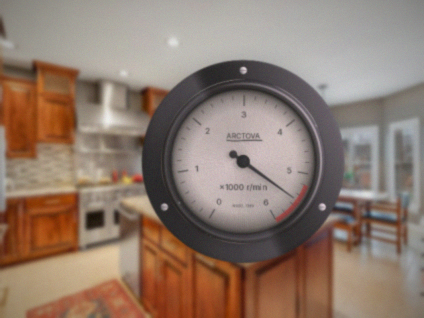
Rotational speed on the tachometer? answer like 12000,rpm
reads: 5500,rpm
